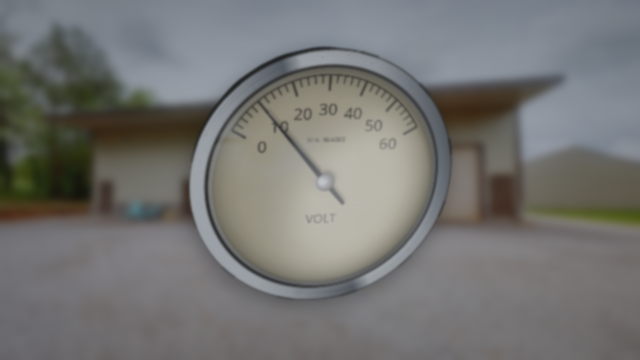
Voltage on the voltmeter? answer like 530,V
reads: 10,V
